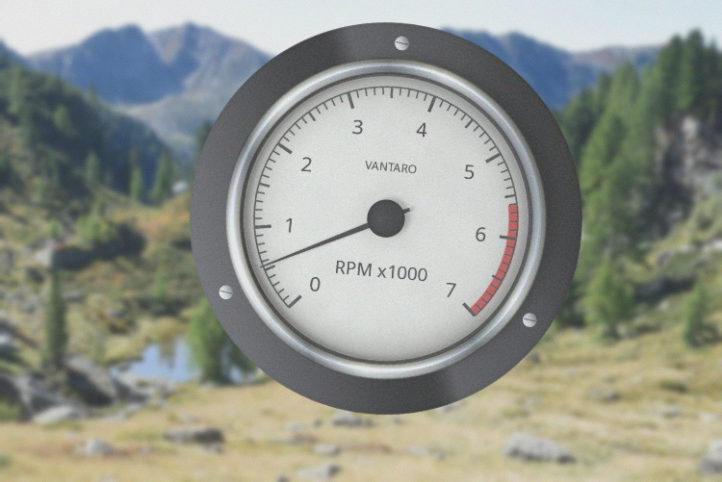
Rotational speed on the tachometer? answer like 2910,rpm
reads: 550,rpm
